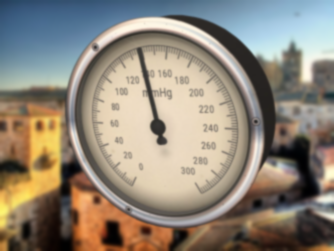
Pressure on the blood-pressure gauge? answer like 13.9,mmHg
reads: 140,mmHg
